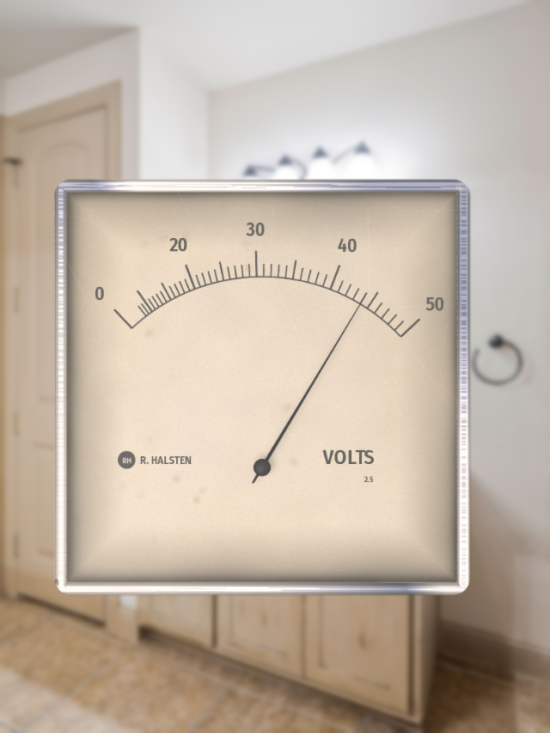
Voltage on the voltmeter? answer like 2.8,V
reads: 44,V
